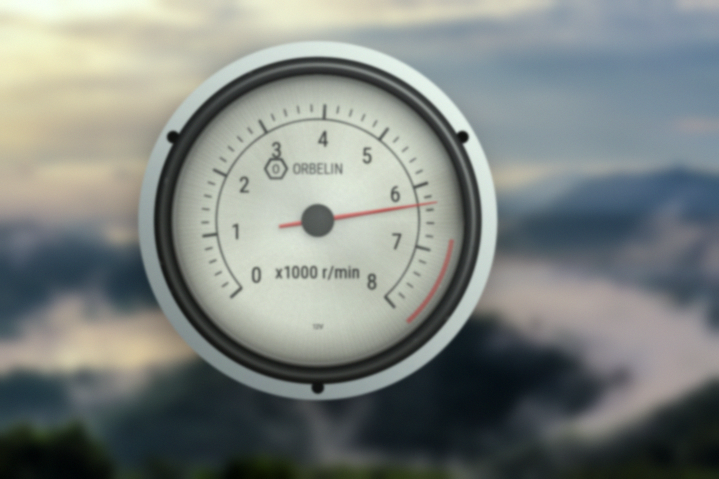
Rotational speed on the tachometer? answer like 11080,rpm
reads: 6300,rpm
